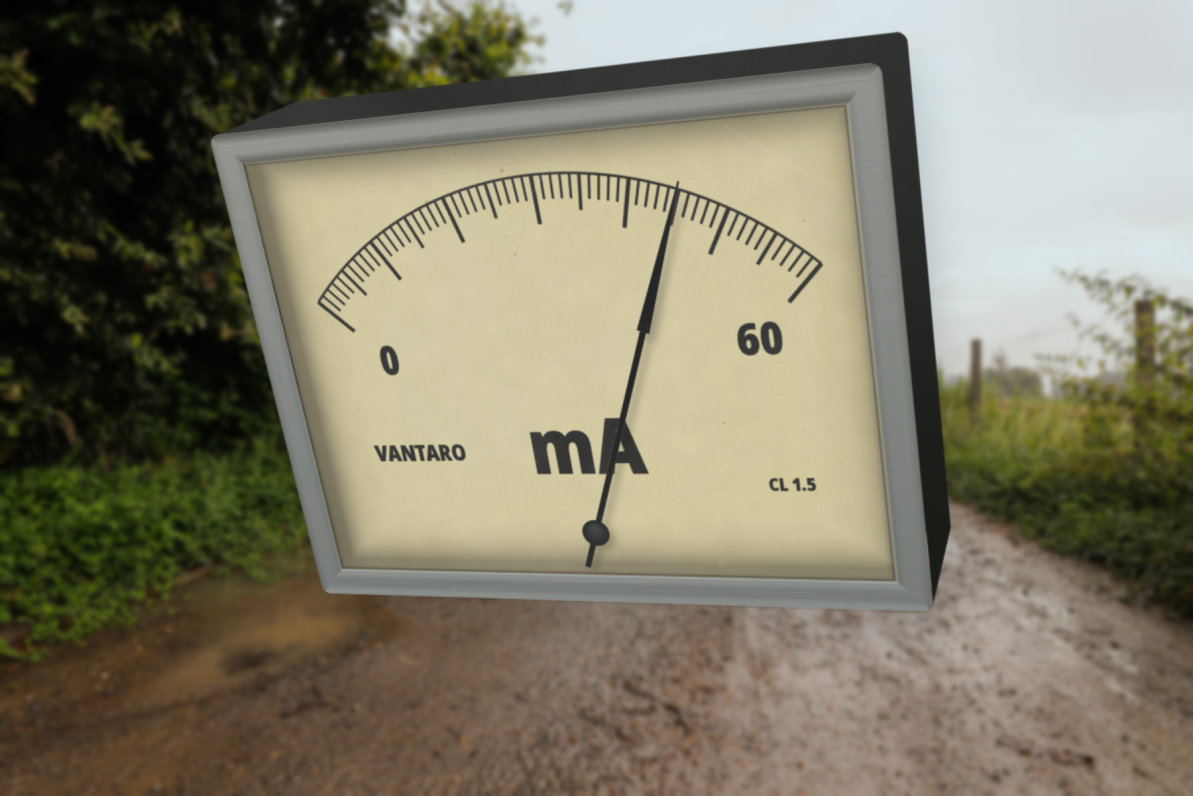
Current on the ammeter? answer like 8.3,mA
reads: 45,mA
